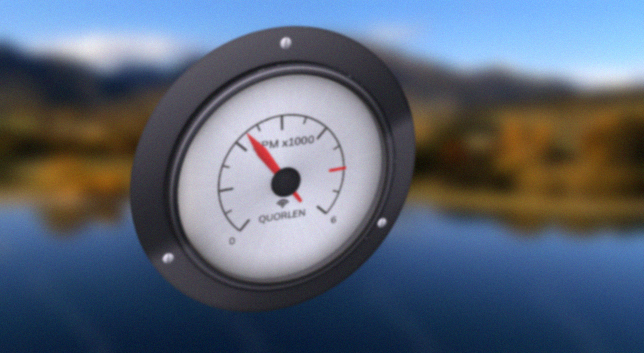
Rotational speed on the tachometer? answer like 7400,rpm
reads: 2250,rpm
